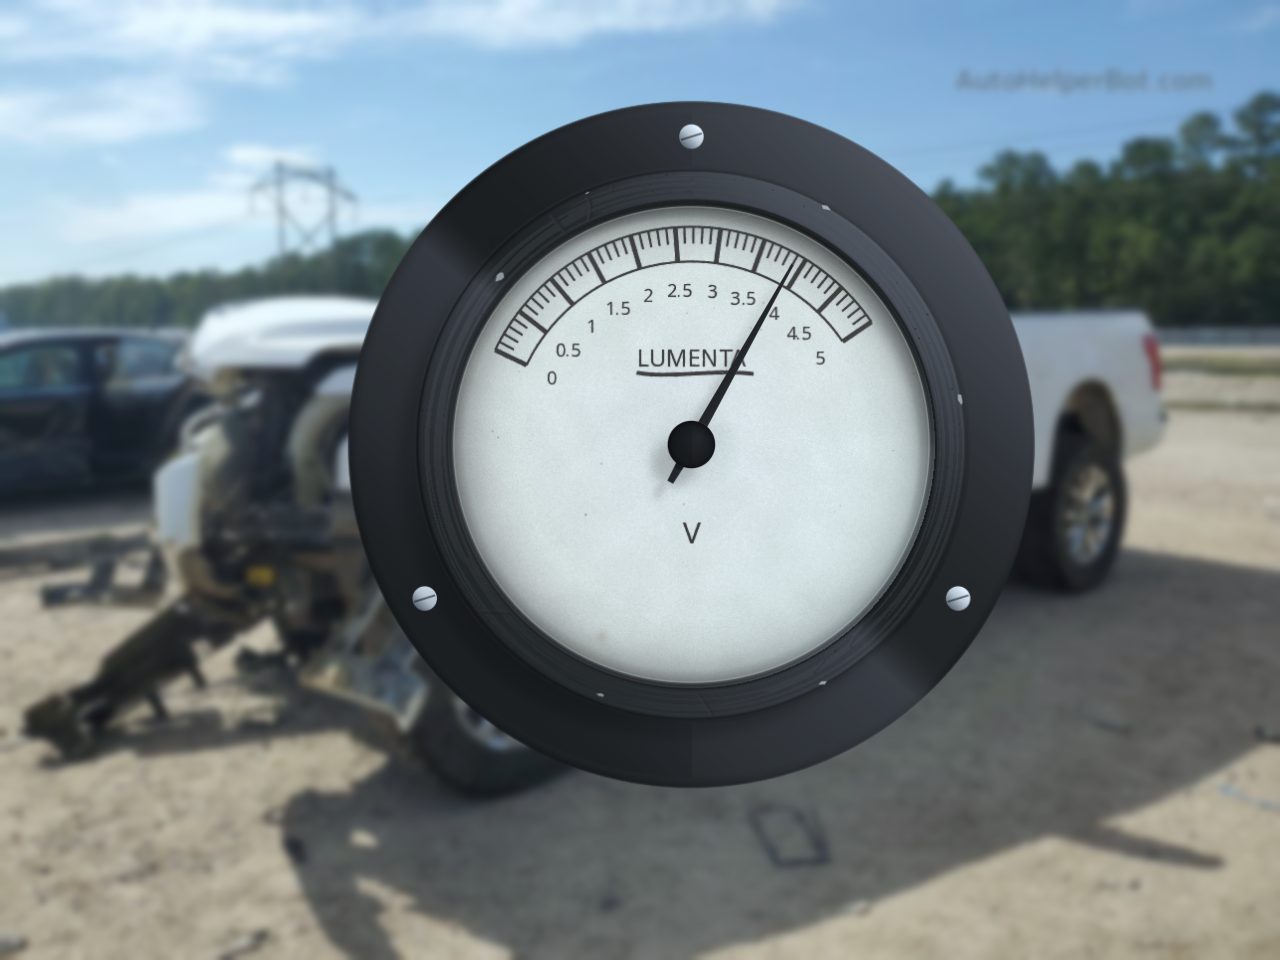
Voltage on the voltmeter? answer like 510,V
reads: 3.9,V
